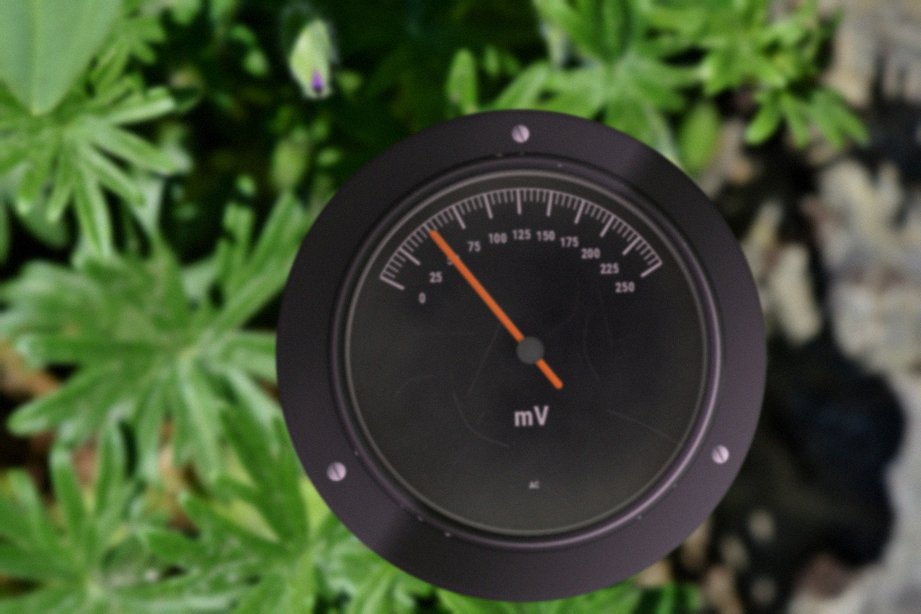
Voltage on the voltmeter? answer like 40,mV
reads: 50,mV
